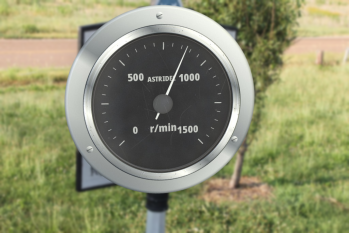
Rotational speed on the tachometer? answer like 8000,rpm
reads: 875,rpm
